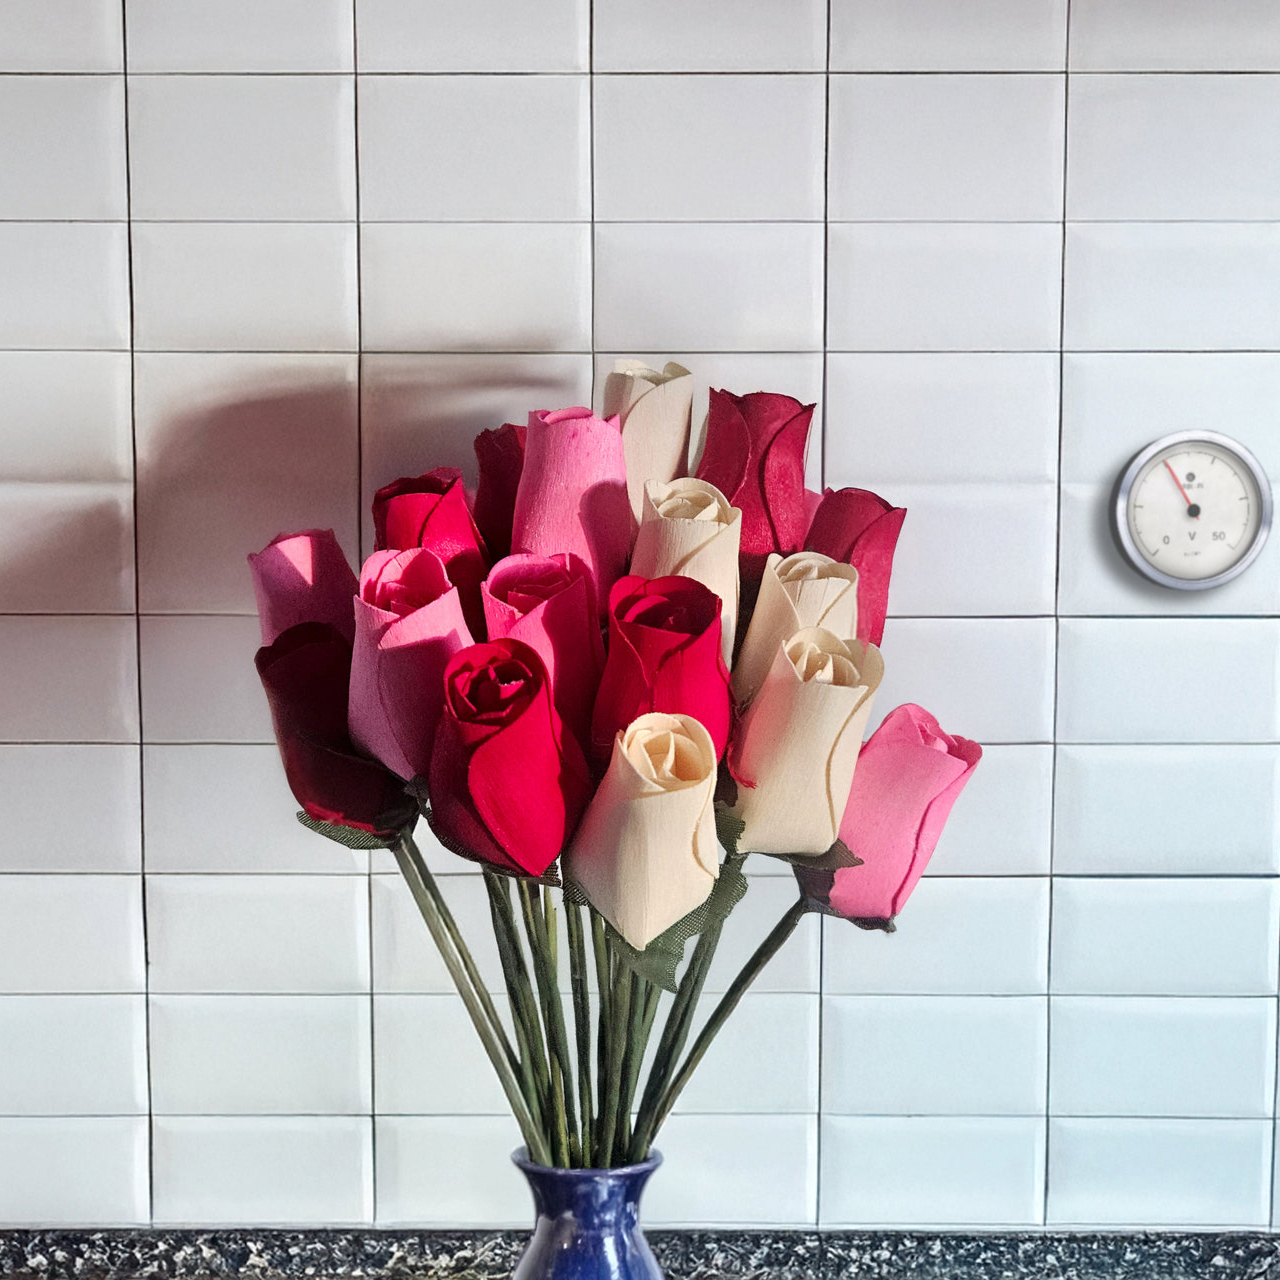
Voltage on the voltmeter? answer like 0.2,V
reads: 20,V
